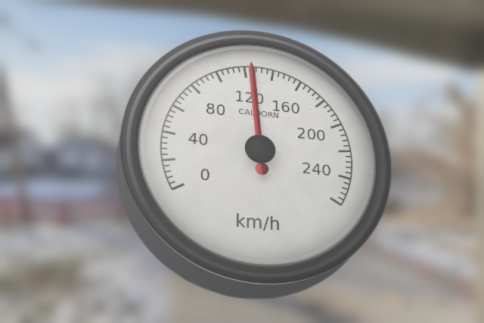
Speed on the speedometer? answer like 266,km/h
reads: 124,km/h
